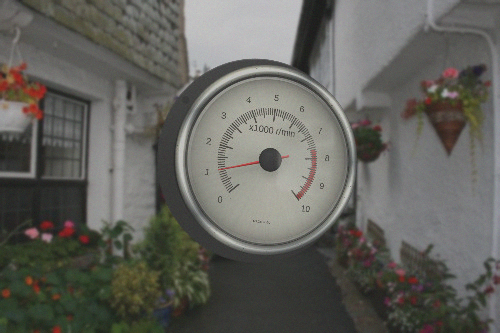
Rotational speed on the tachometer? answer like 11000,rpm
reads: 1000,rpm
